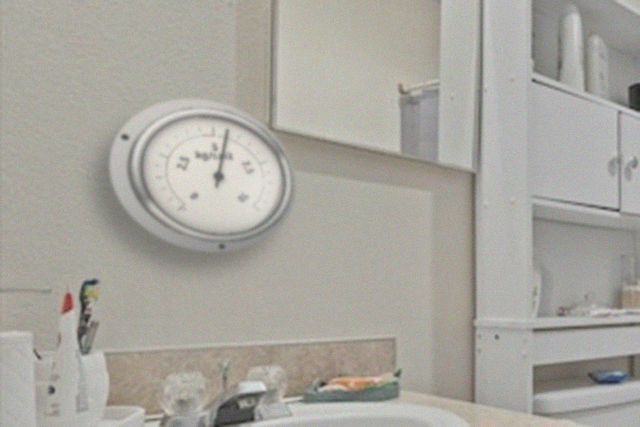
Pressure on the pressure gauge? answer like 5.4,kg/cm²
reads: 5.5,kg/cm²
